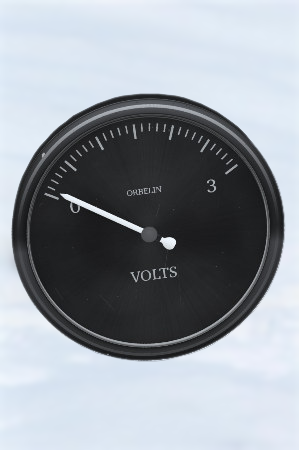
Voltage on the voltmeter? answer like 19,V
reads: 0.1,V
